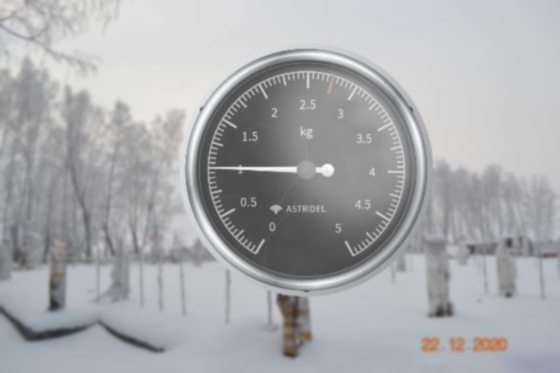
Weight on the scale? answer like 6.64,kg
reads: 1,kg
